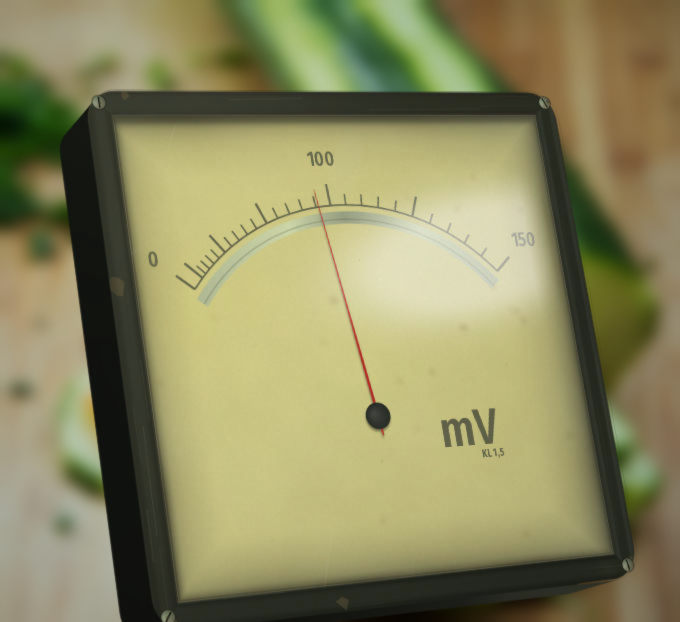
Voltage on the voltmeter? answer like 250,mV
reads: 95,mV
